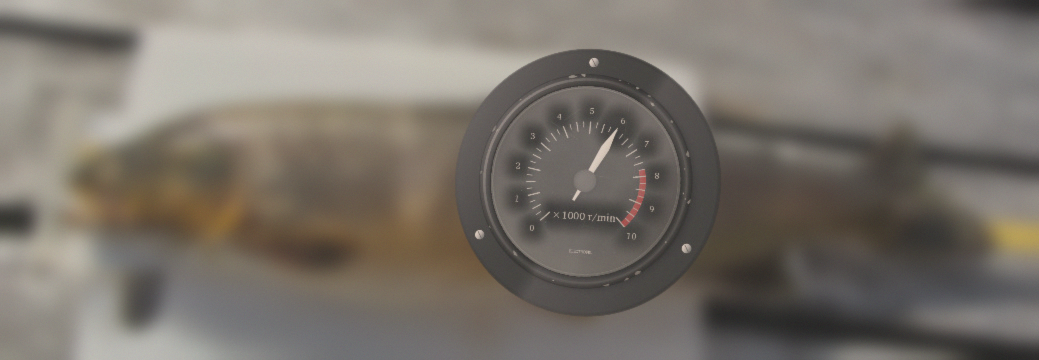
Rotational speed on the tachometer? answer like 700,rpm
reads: 6000,rpm
